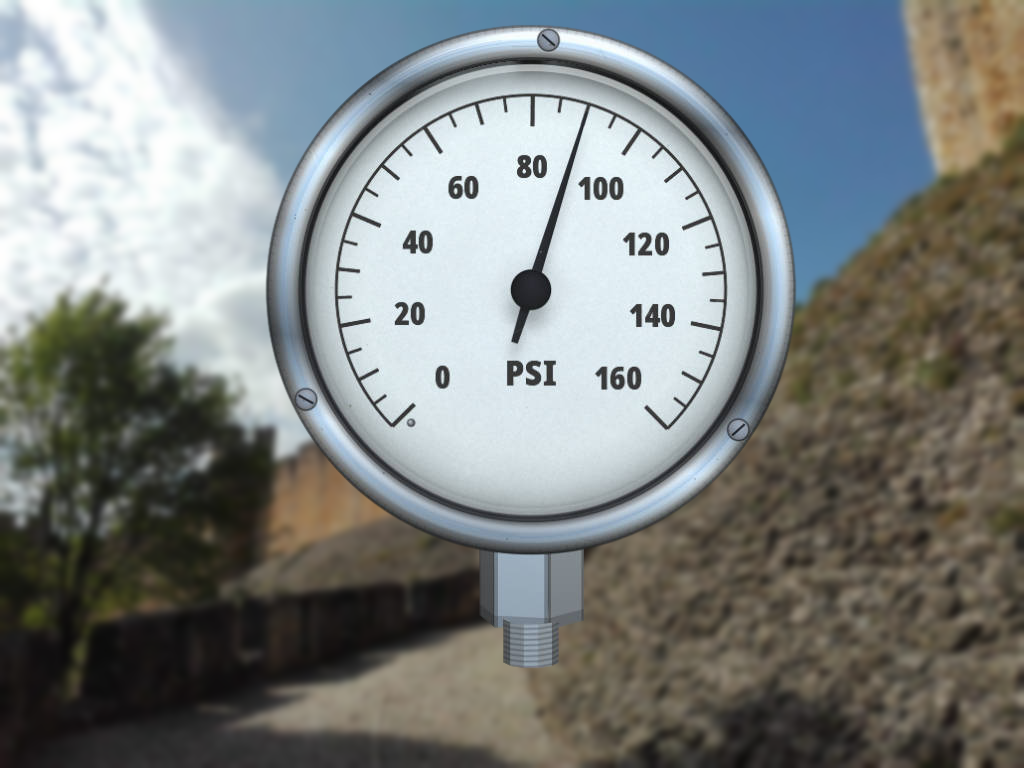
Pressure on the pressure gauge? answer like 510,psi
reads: 90,psi
